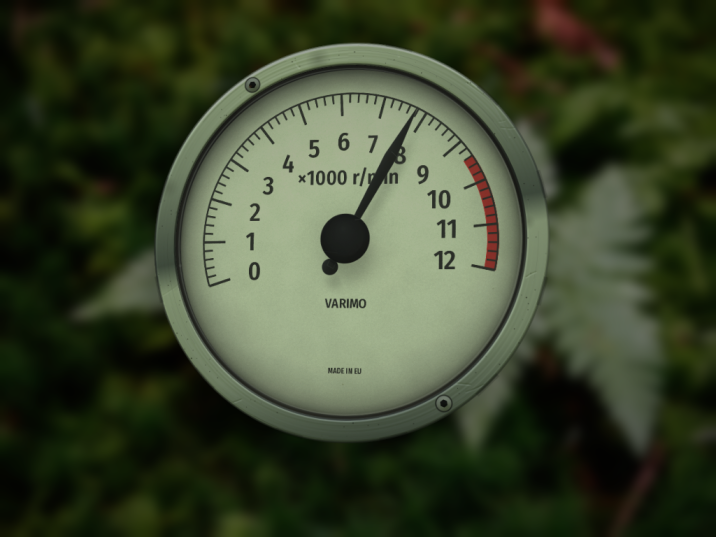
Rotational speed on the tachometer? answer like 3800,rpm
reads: 7800,rpm
